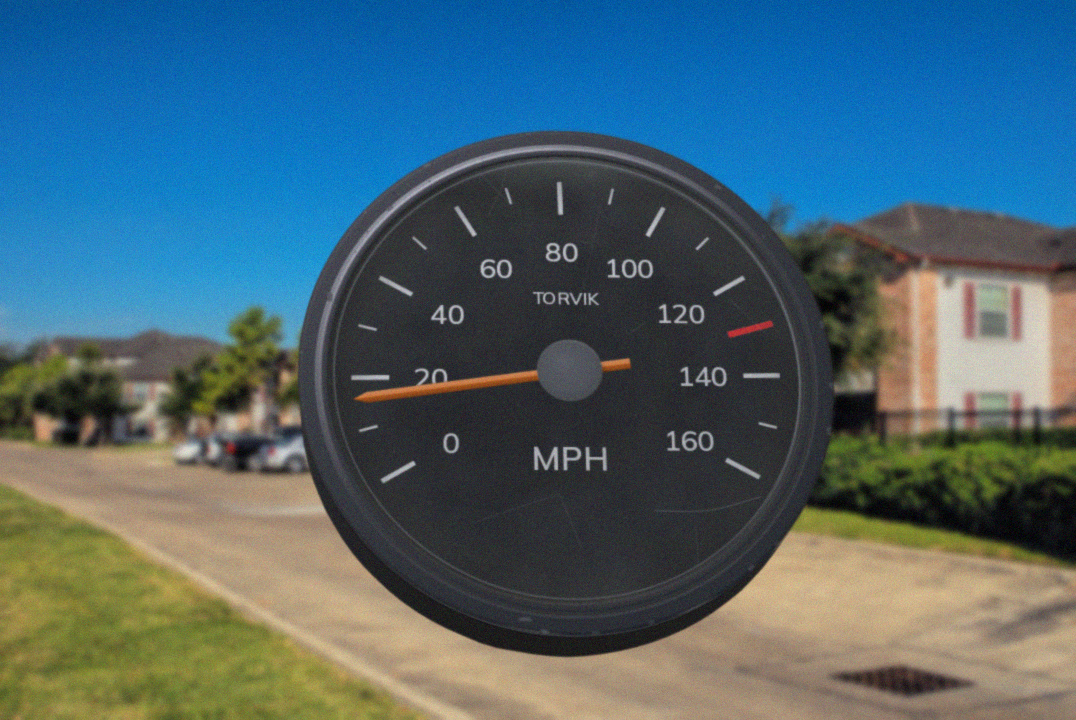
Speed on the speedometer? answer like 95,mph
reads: 15,mph
